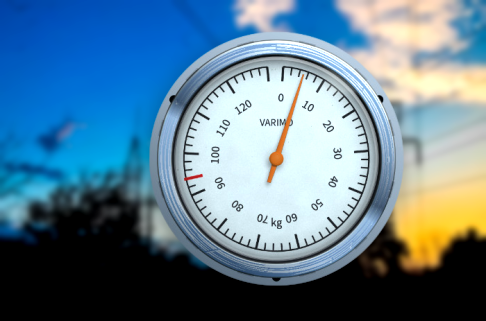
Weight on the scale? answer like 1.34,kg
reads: 5,kg
